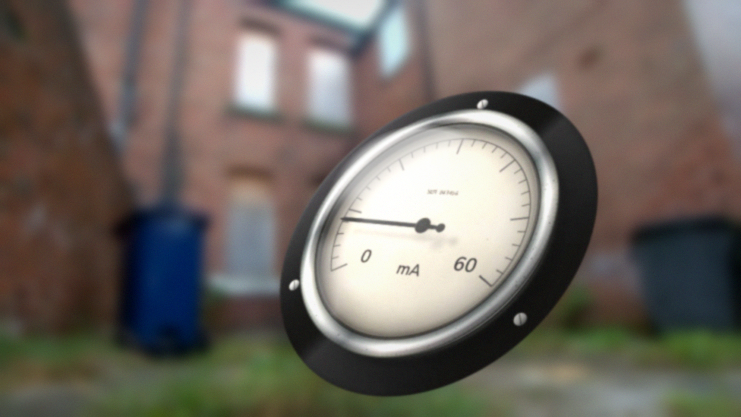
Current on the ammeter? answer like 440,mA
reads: 8,mA
